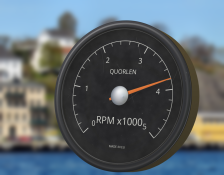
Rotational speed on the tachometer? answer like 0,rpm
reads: 3800,rpm
